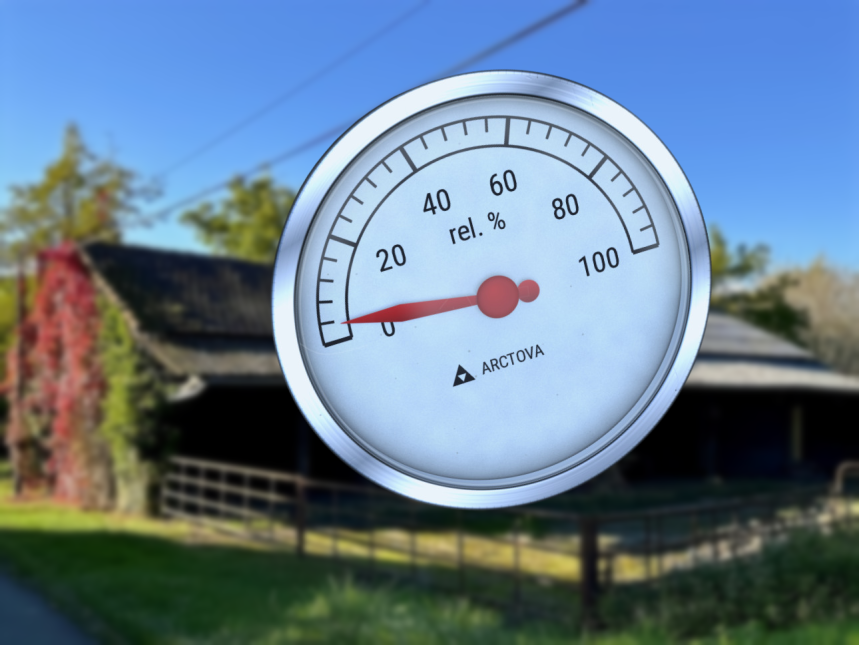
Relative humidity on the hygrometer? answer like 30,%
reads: 4,%
